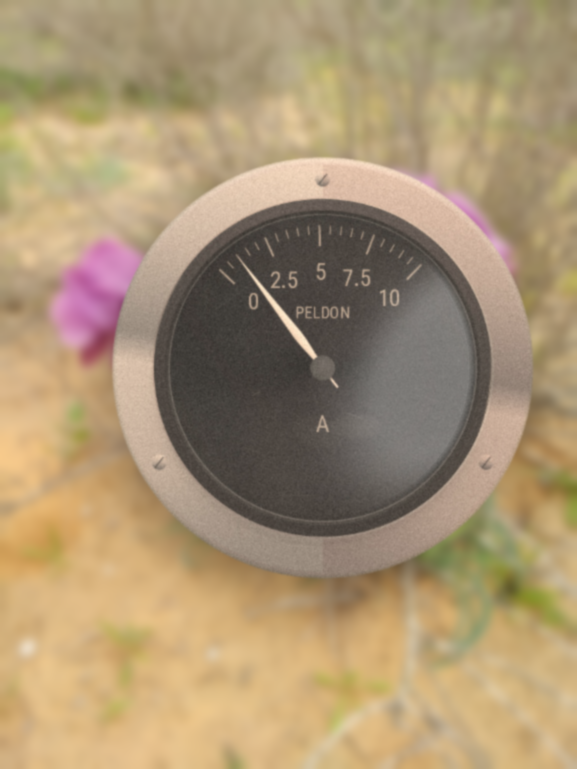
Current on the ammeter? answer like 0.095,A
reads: 1,A
